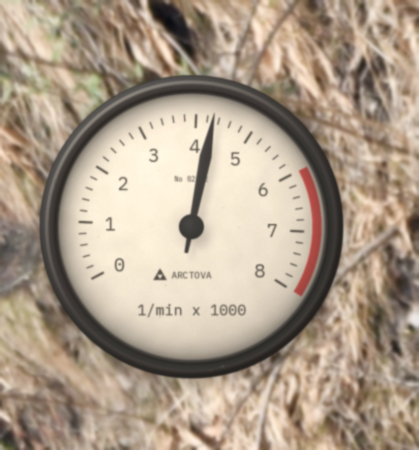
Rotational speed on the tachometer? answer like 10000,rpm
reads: 4300,rpm
